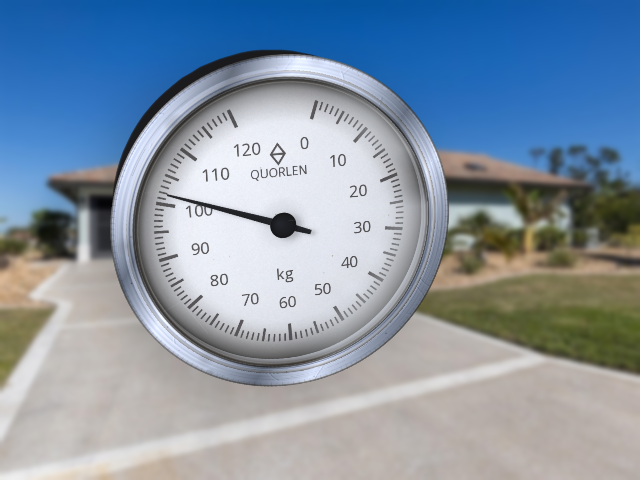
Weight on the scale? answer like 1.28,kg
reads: 102,kg
